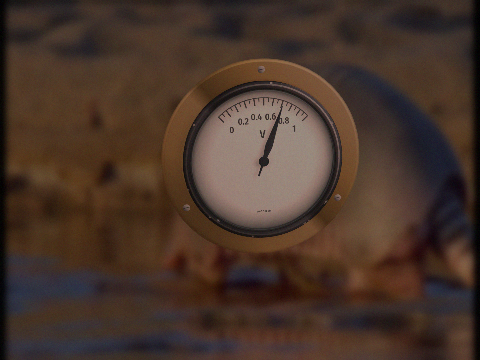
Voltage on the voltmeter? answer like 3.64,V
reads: 0.7,V
